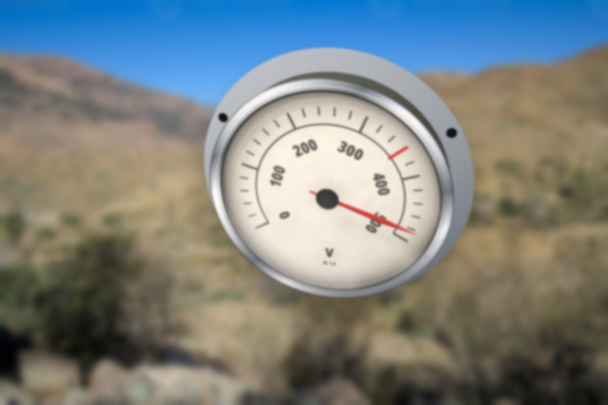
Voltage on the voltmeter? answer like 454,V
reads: 480,V
